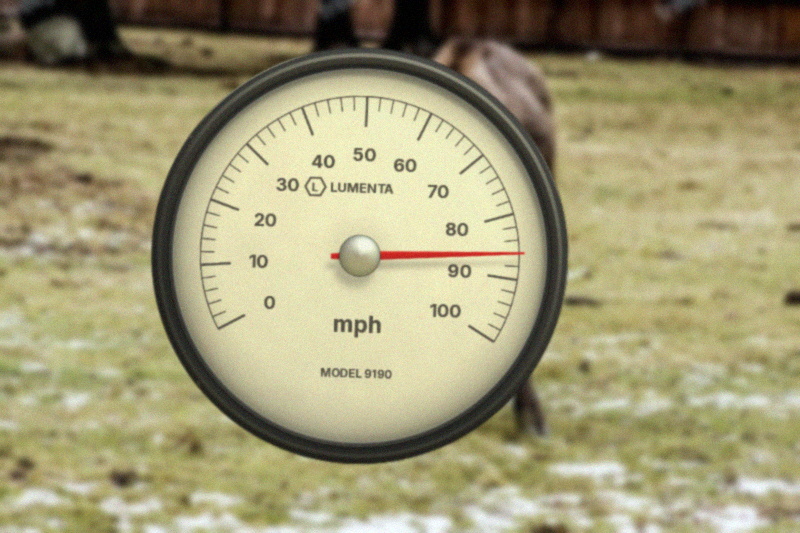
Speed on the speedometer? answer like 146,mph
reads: 86,mph
